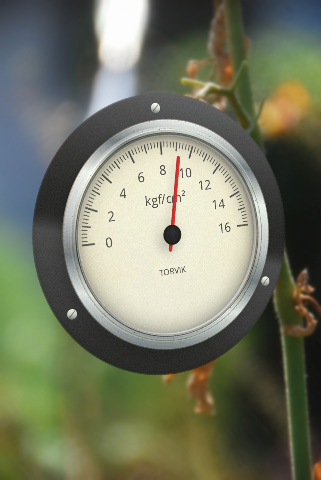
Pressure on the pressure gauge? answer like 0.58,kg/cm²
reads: 9,kg/cm²
